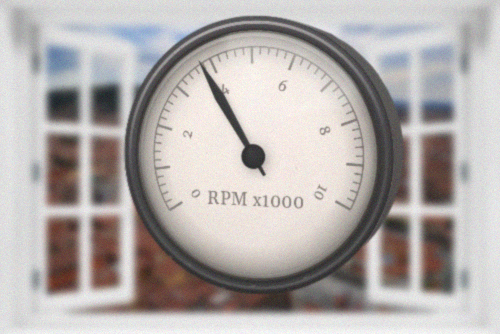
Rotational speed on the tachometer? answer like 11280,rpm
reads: 3800,rpm
